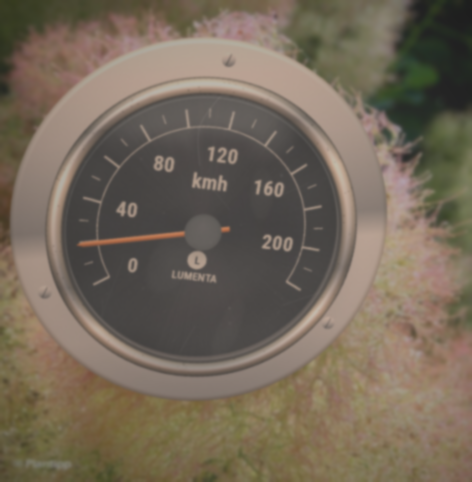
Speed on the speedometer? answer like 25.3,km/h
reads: 20,km/h
